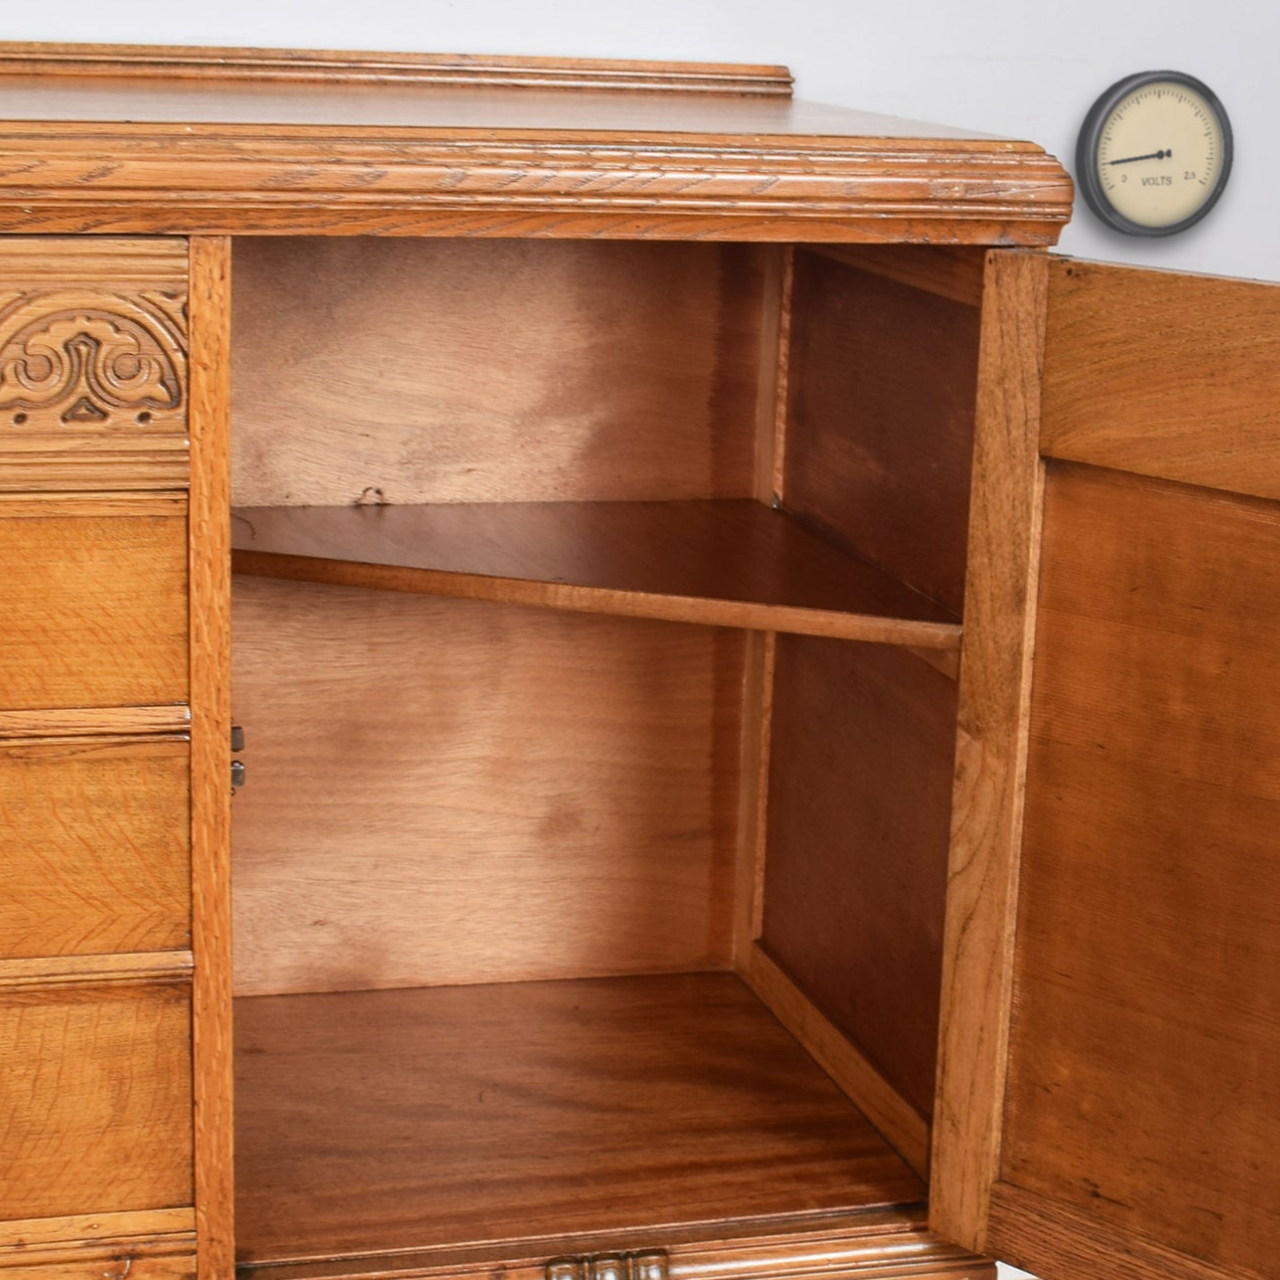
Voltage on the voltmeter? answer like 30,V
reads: 0.25,V
